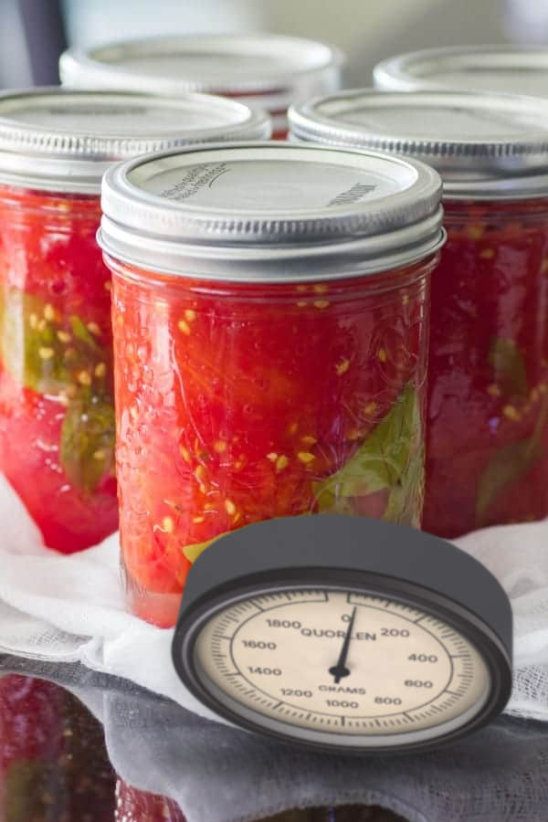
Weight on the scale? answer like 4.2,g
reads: 20,g
